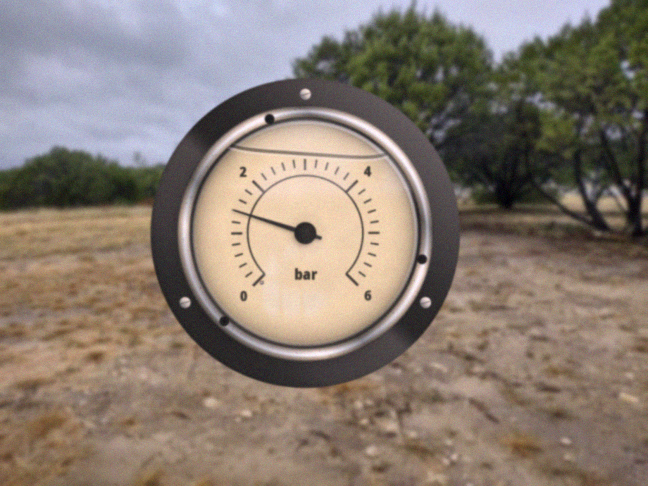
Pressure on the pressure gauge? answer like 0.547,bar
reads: 1.4,bar
